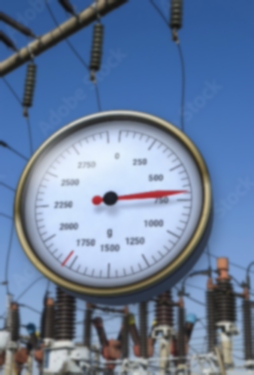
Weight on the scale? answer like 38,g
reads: 700,g
